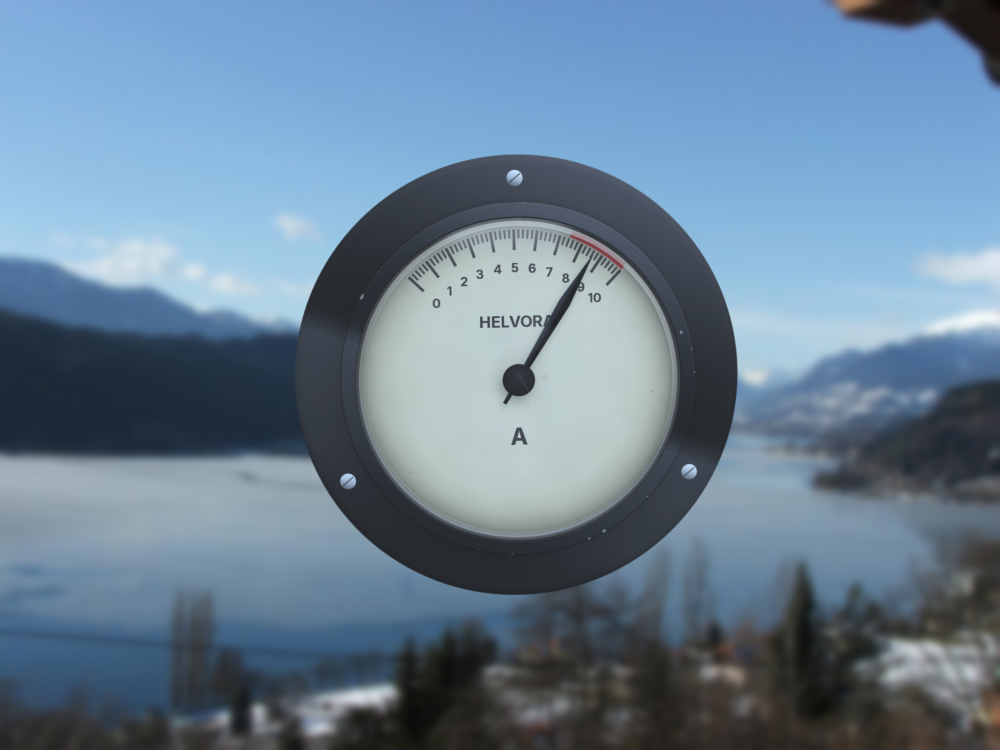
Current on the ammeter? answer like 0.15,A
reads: 8.6,A
